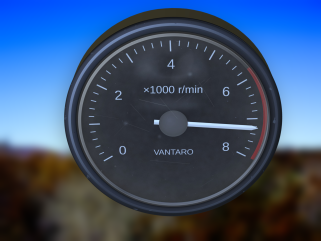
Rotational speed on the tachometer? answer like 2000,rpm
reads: 7200,rpm
